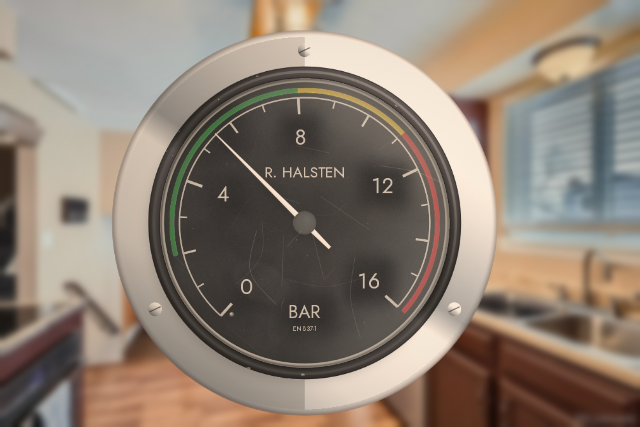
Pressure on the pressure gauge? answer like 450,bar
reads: 5.5,bar
